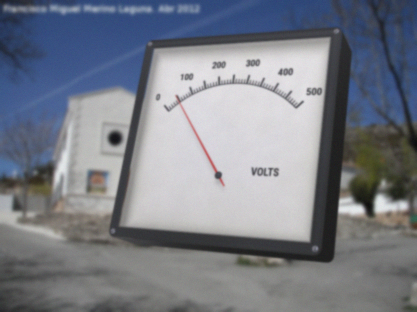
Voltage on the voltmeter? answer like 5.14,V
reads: 50,V
